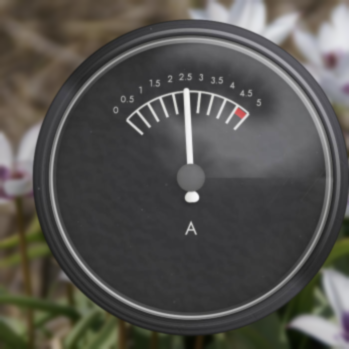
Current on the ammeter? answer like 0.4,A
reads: 2.5,A
